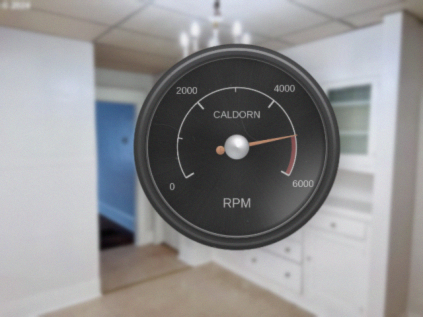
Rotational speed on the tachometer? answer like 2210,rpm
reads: 5000,rpm
